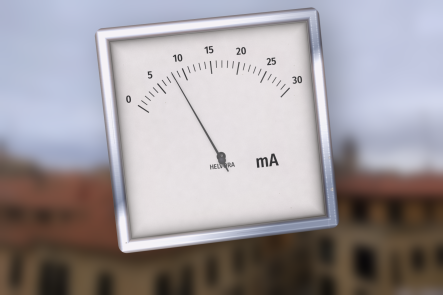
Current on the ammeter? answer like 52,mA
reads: 8,mA
